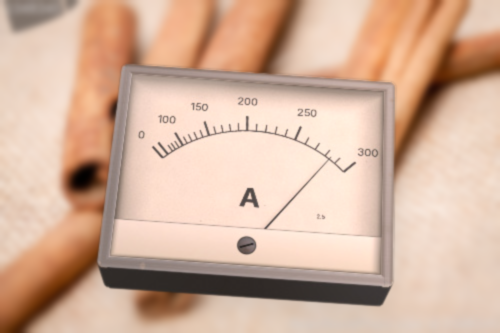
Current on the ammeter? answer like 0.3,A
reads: 285,A
